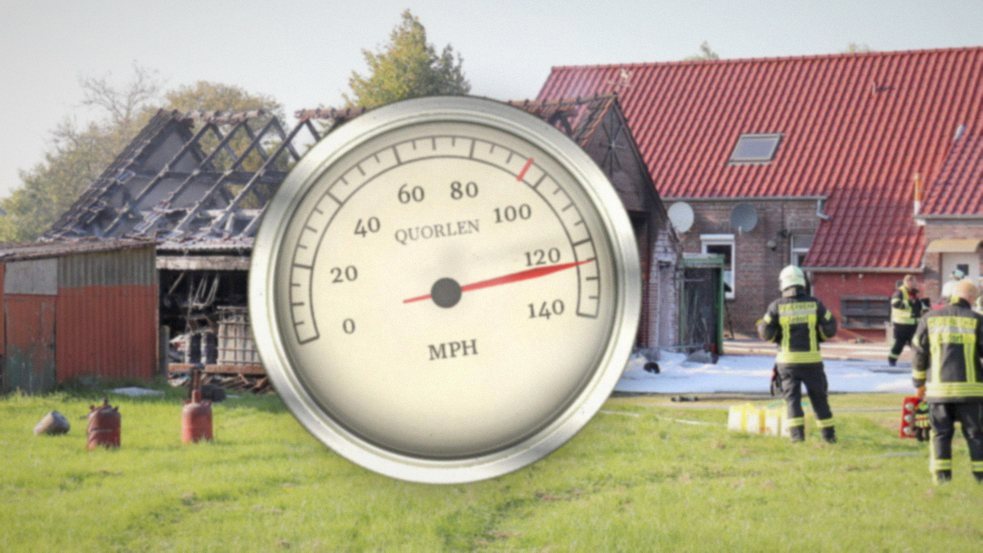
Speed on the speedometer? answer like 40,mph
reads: 125,mph
